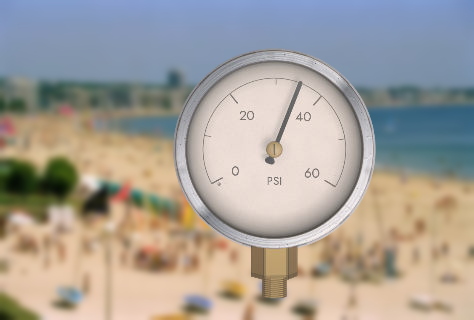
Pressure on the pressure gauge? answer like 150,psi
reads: 35,psi
